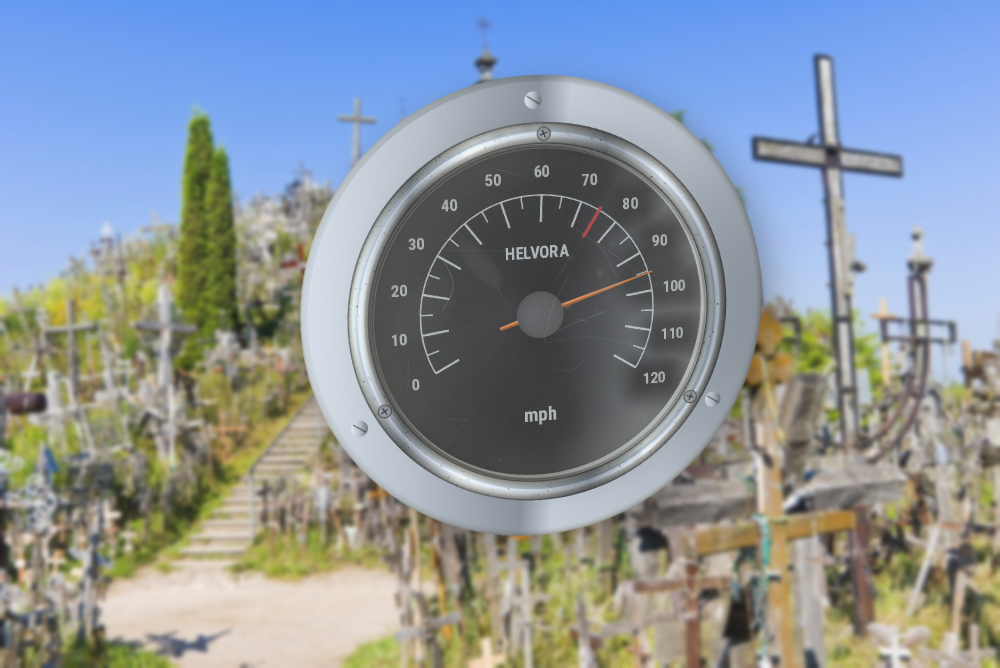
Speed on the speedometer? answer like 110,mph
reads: 95,mph
